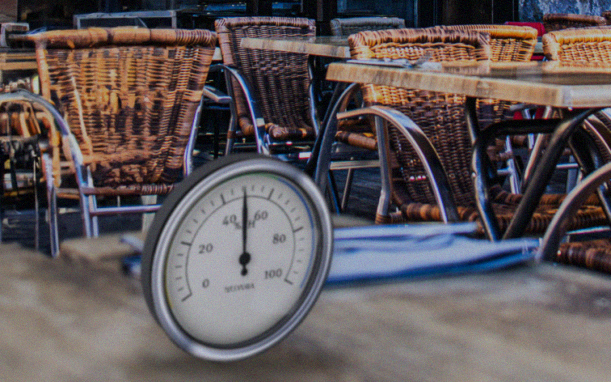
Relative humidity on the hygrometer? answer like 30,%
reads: 48,%
